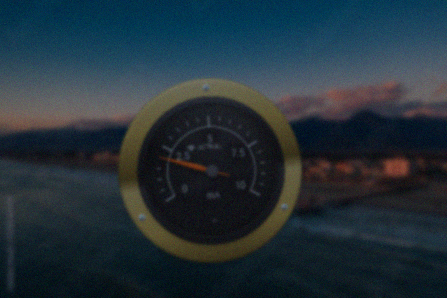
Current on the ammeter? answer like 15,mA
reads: 2,mA
